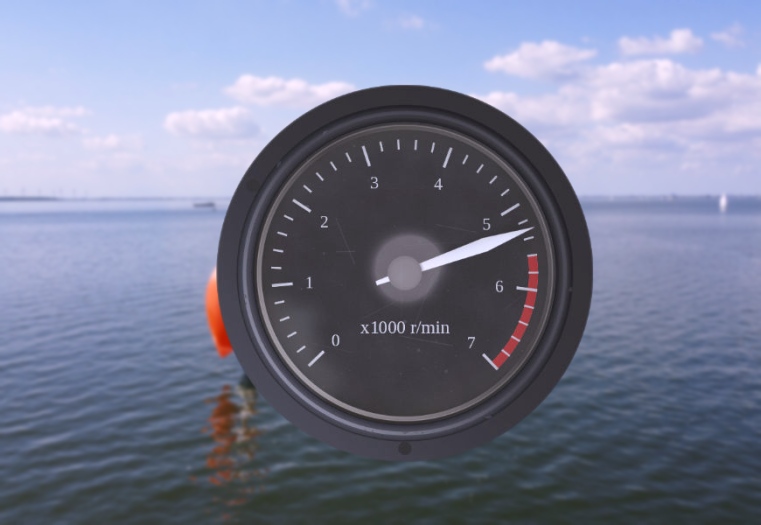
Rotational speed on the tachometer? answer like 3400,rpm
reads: 5300,rpm
